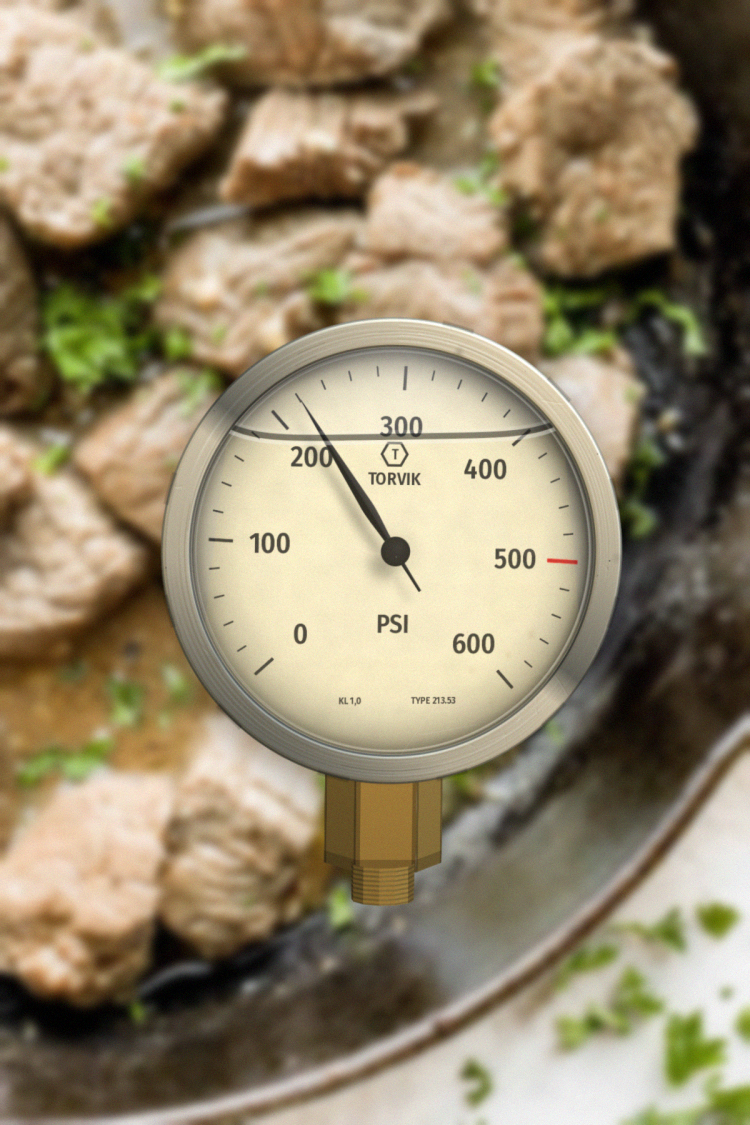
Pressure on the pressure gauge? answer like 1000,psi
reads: 220,psi
